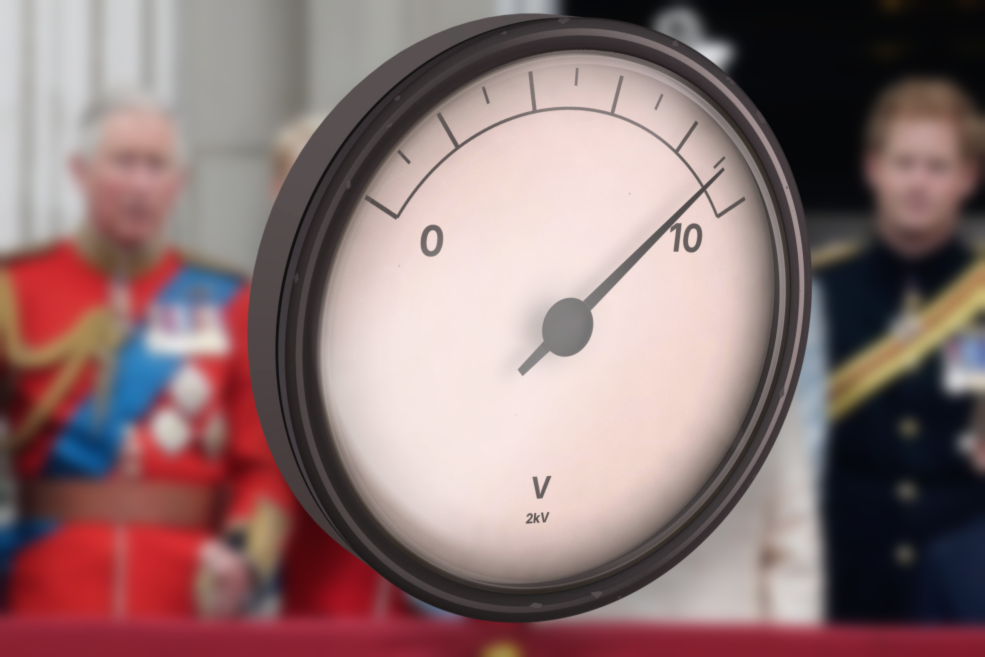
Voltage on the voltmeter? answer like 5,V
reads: 9,V
